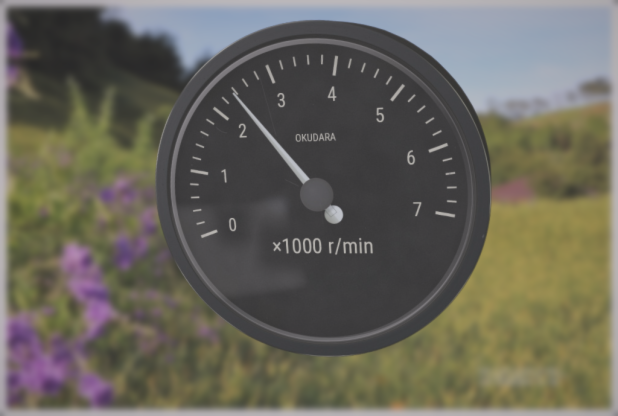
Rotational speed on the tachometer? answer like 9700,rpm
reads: 2400,rpm
